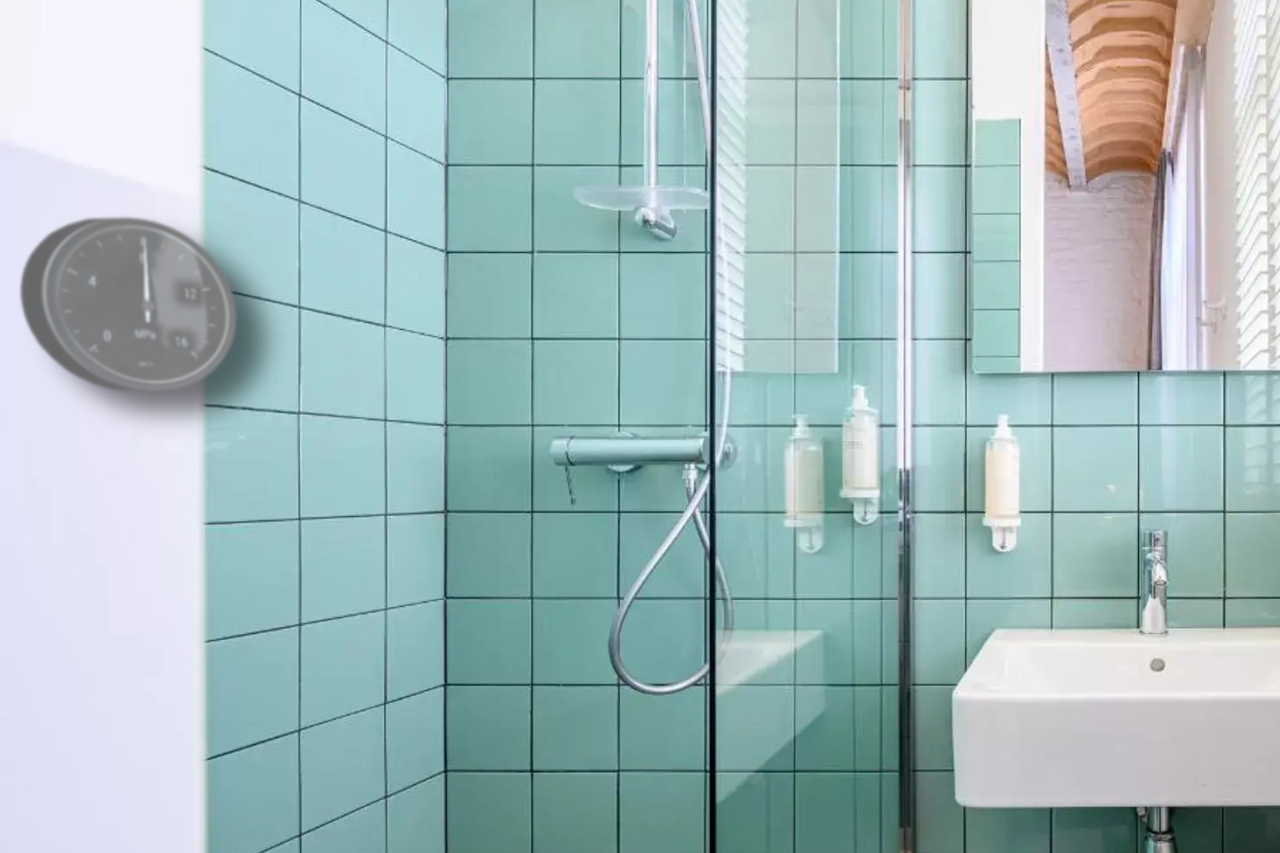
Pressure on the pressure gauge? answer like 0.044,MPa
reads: 8,MPa
